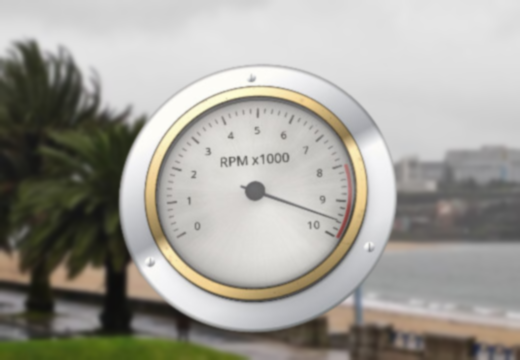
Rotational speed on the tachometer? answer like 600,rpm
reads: 9600,rpm
